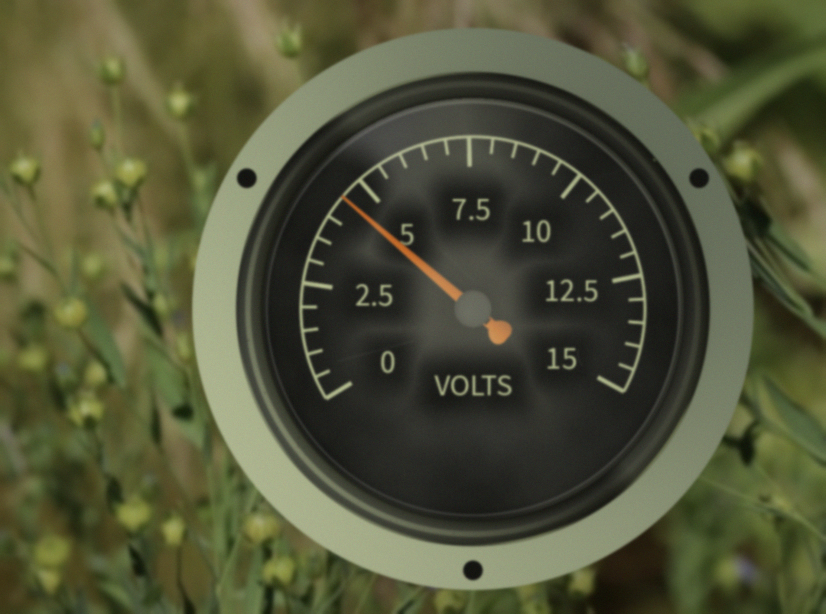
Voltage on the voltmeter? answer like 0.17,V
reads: 4.5,V
